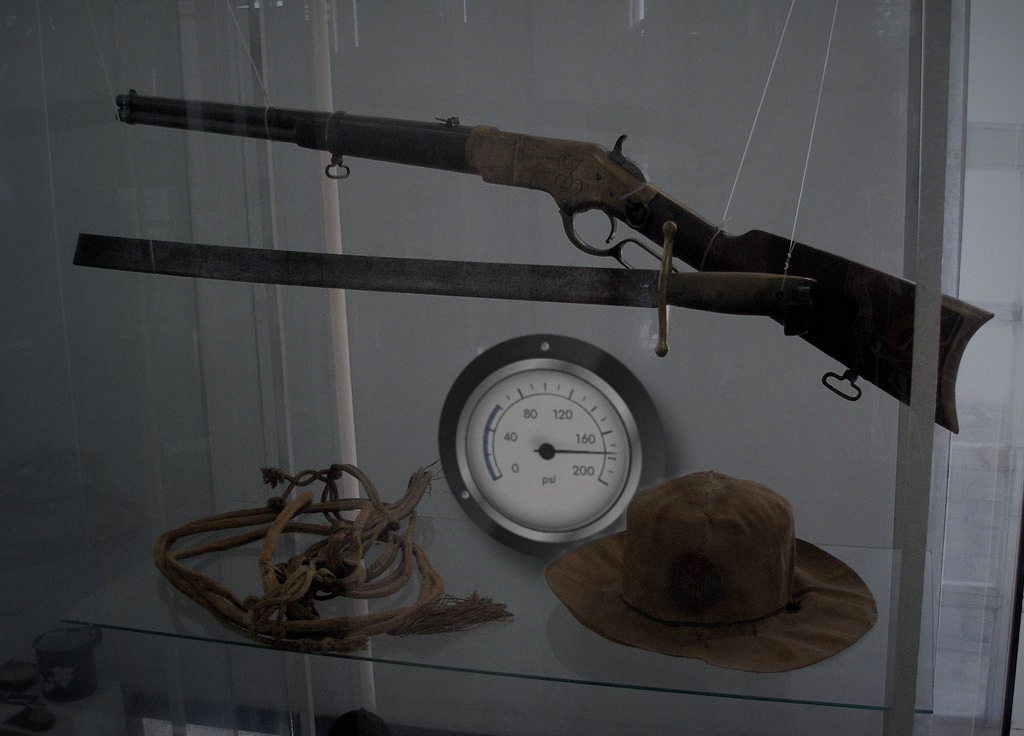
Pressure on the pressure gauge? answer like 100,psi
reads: 175,psi
